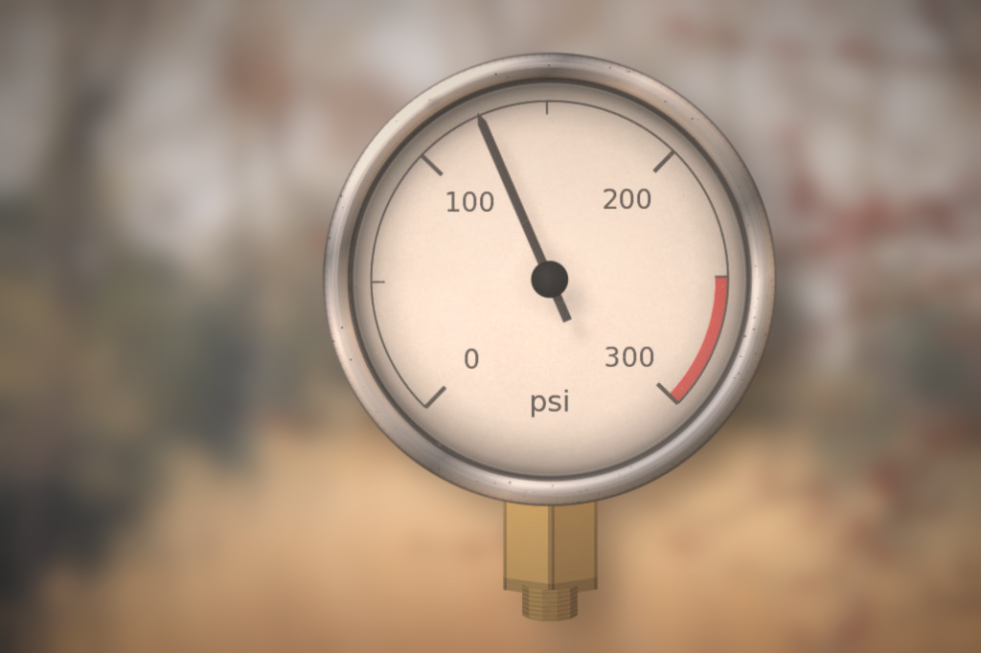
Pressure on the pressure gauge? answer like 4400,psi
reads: 125,psi
